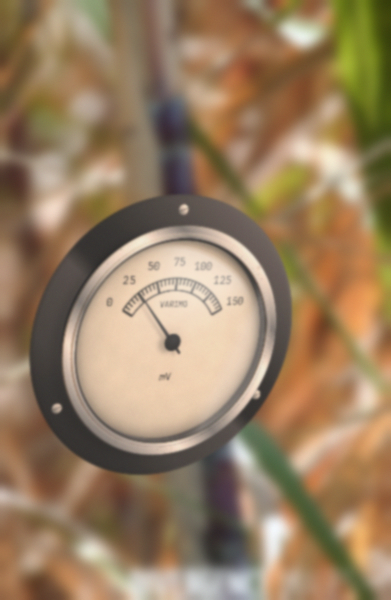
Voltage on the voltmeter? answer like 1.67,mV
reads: 25,mV
